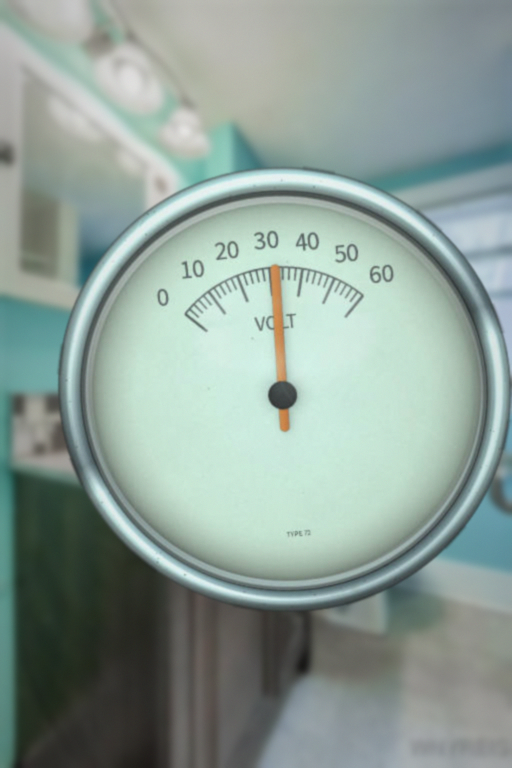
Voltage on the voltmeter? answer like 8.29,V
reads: 32,V
